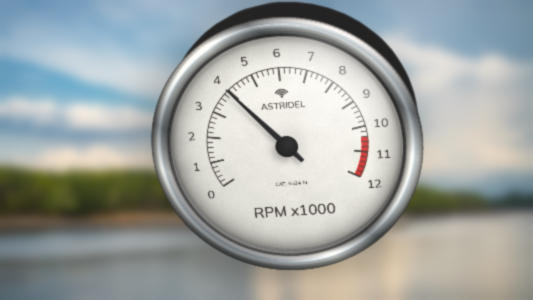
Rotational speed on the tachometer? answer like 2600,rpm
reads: 4000,rpm
